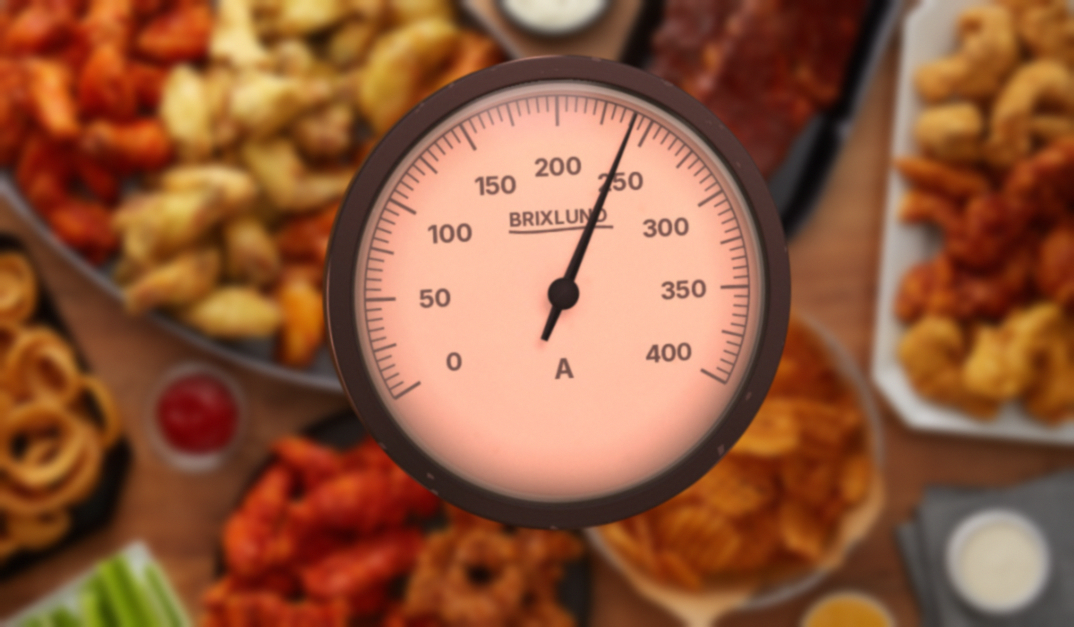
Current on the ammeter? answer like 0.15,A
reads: 240,A
